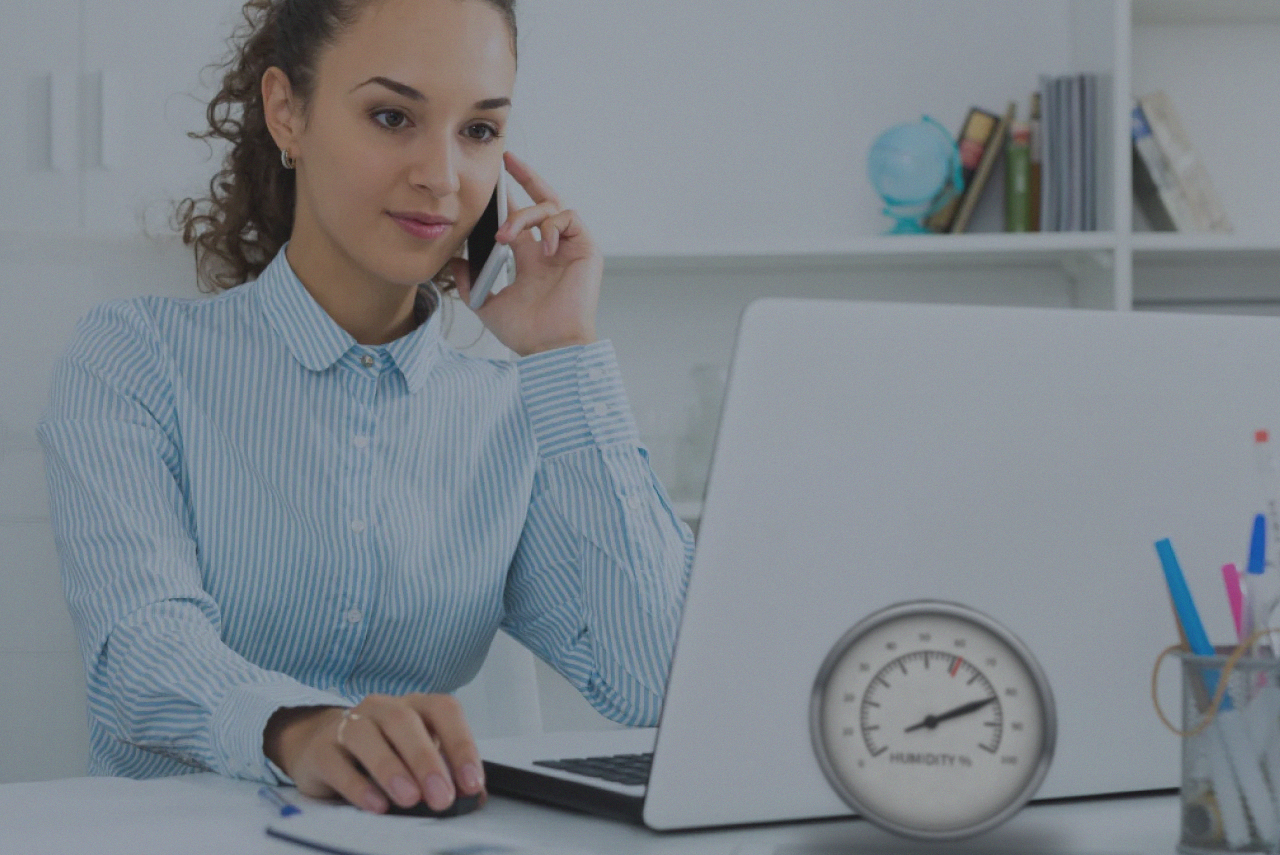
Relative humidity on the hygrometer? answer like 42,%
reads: 80,%
